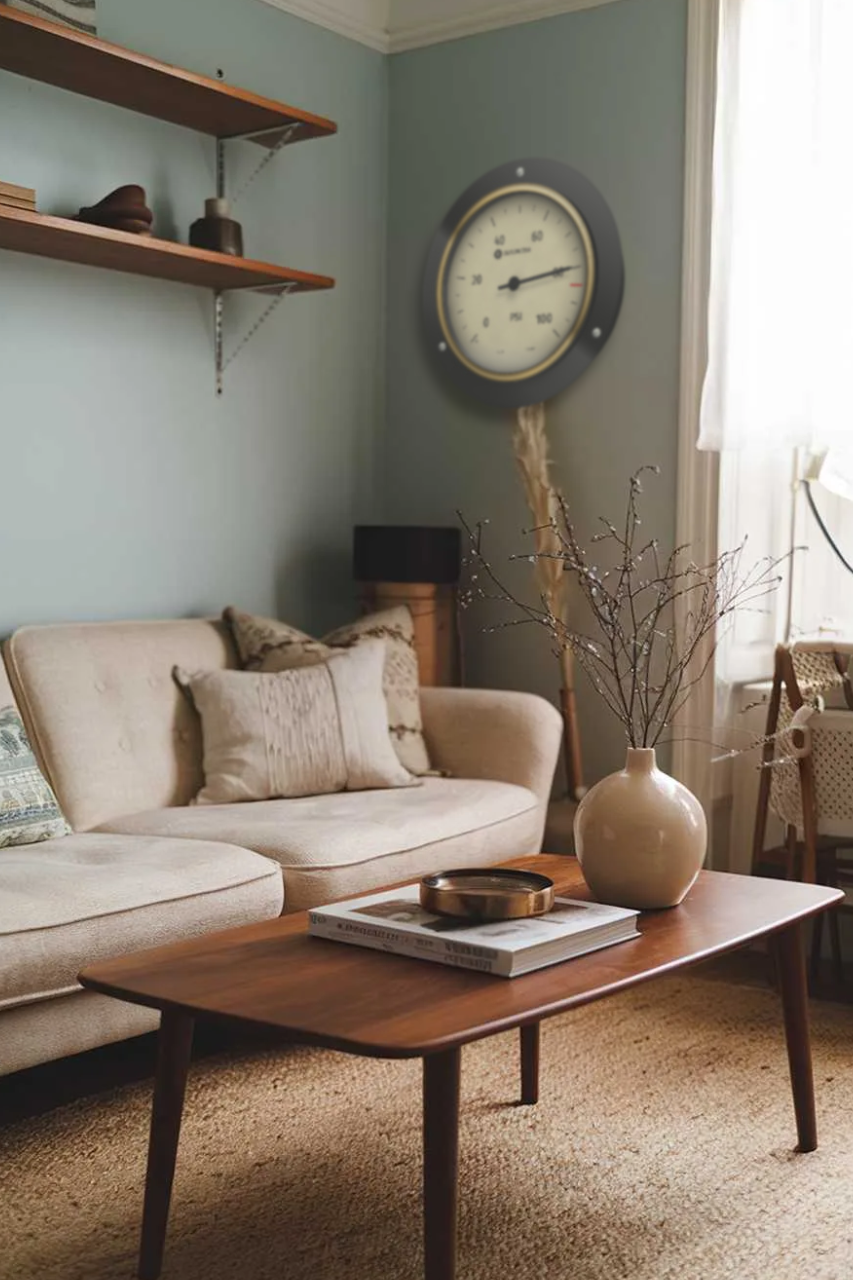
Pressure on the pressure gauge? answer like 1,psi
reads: 80,psi
